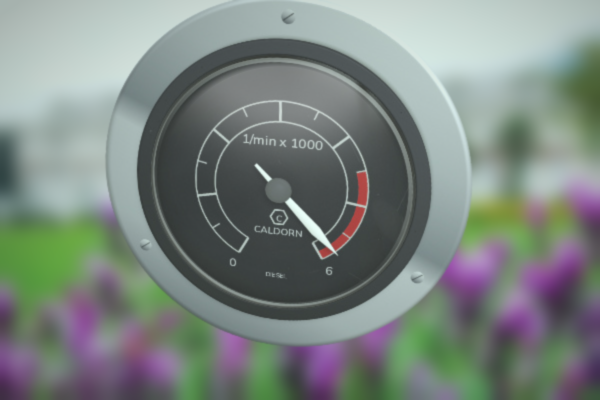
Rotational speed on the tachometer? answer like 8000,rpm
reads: 5750,rpm
